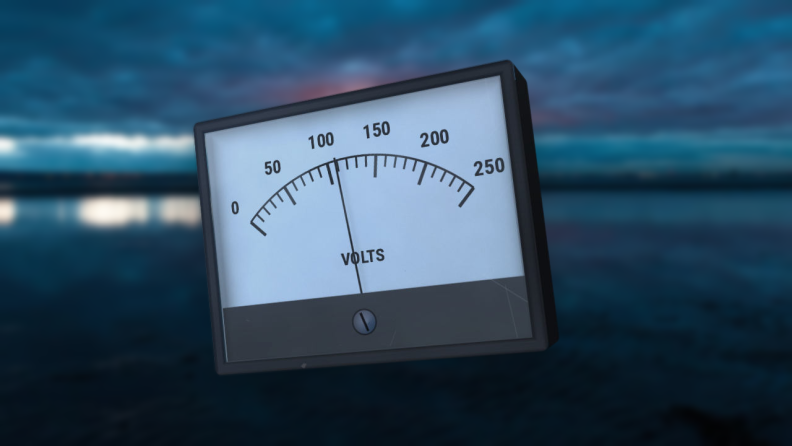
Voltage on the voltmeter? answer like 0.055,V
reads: 110,V
